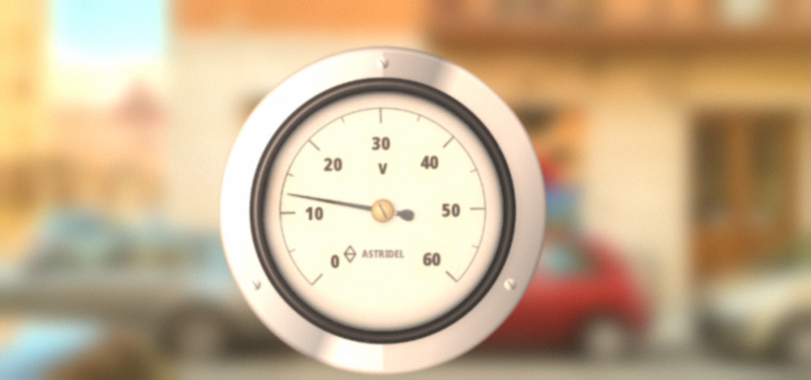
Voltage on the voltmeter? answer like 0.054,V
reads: 12.5,V
